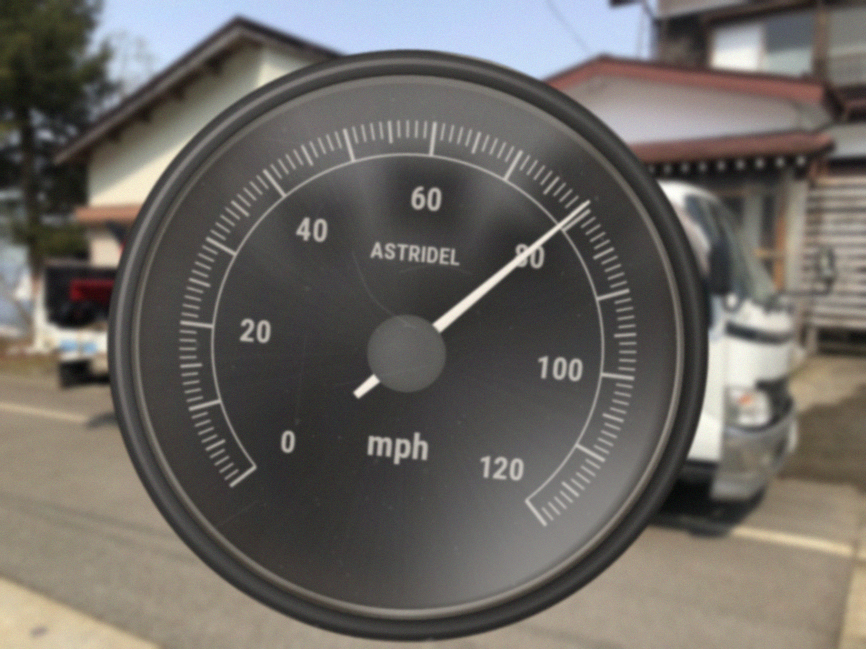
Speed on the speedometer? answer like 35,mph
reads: 79,mph
